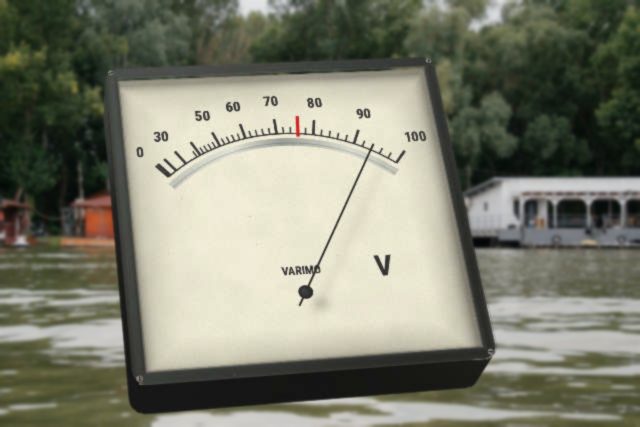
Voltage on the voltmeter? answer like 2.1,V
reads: 94,V
